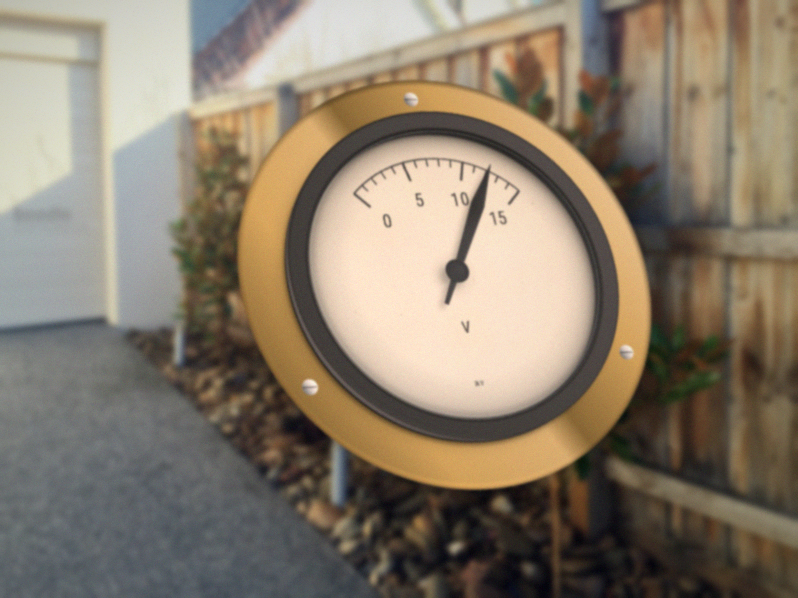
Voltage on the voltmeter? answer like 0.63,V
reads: 12,V
